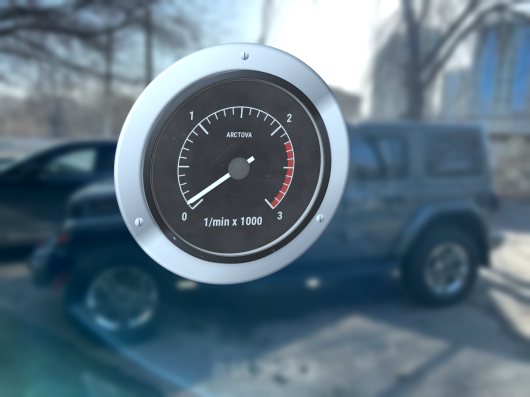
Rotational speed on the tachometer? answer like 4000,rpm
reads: 100,rpm
